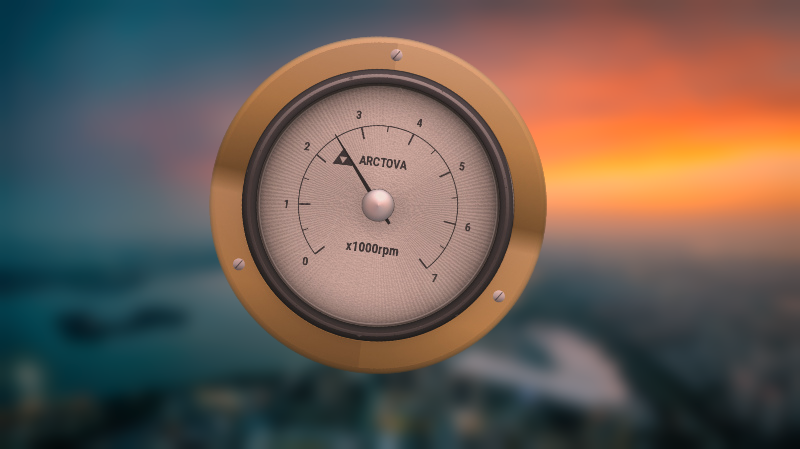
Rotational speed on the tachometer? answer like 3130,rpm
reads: 2500,rpm
